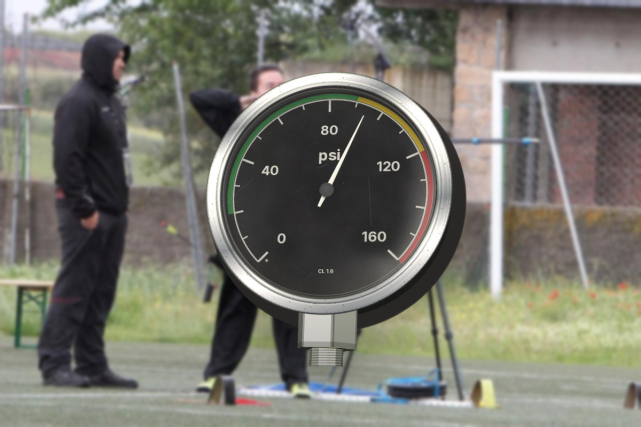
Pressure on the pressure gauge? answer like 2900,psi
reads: 95,psi
